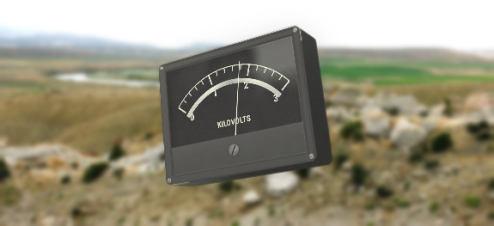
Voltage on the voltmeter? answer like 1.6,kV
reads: 1.8,kV
